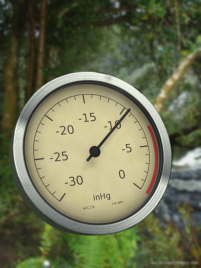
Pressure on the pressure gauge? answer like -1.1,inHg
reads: -9.5,inHg
